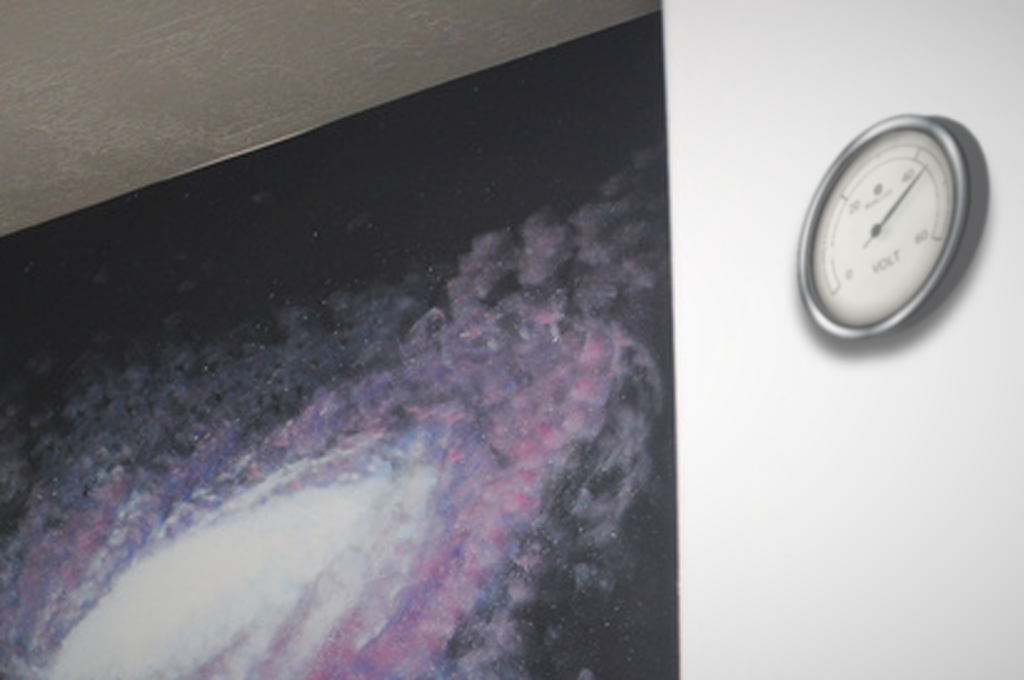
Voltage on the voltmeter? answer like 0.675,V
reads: 45,V
